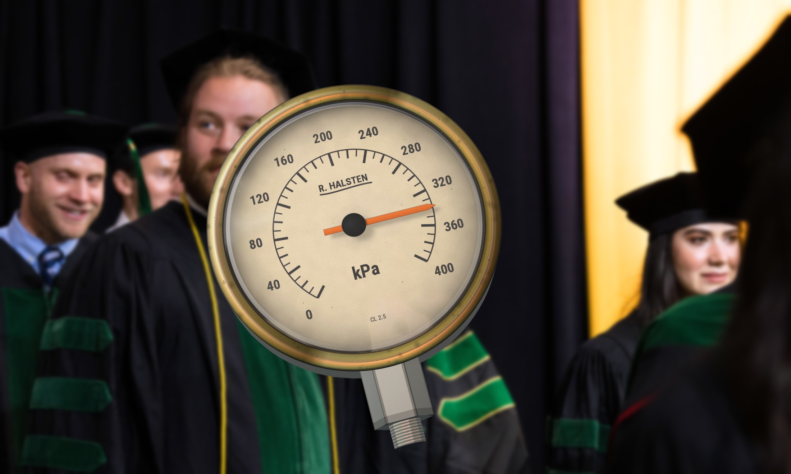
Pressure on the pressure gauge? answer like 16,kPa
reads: 340,kPa
